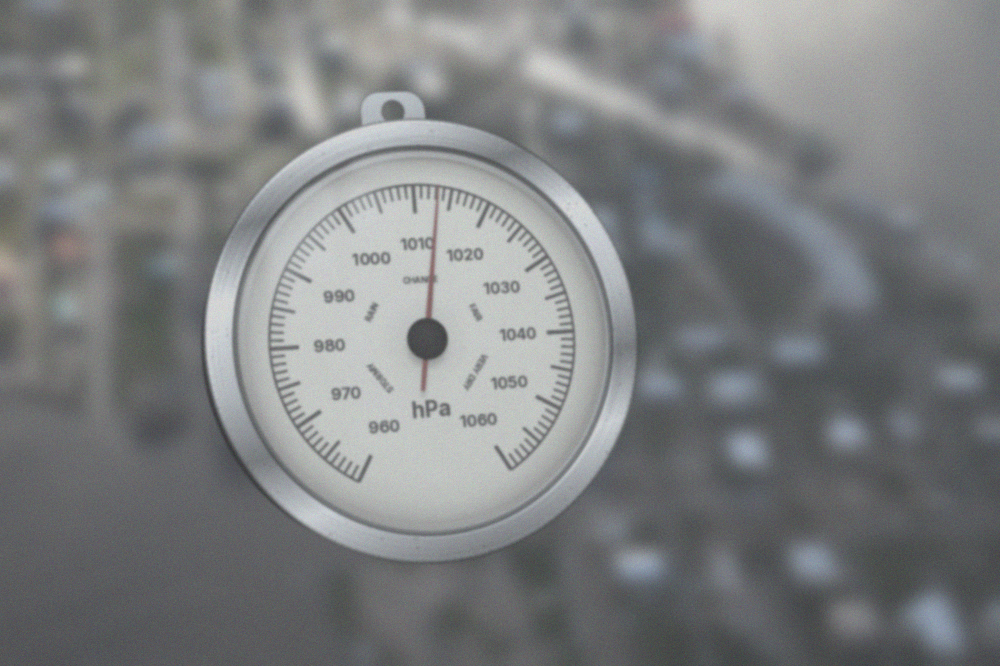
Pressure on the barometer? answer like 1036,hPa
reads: 1013,hPa
